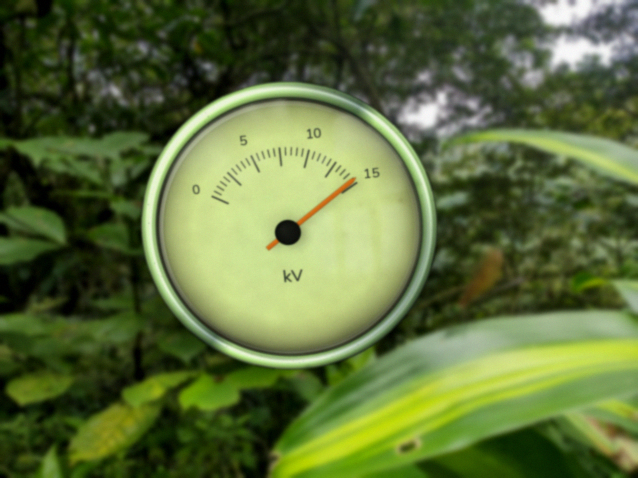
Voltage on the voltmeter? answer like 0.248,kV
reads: 14.5,kV
